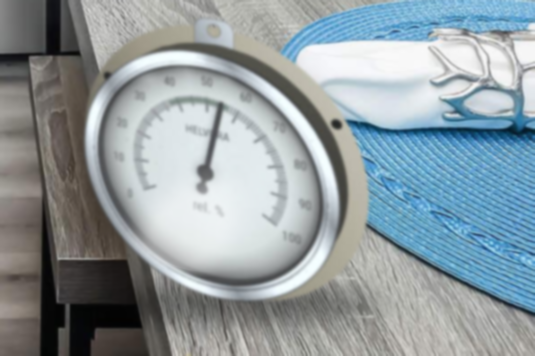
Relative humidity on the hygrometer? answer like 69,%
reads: 55,%
